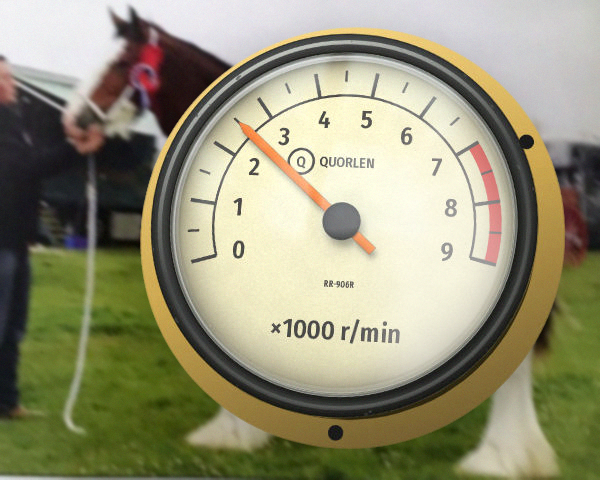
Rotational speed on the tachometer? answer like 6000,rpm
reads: 2500,rpm
